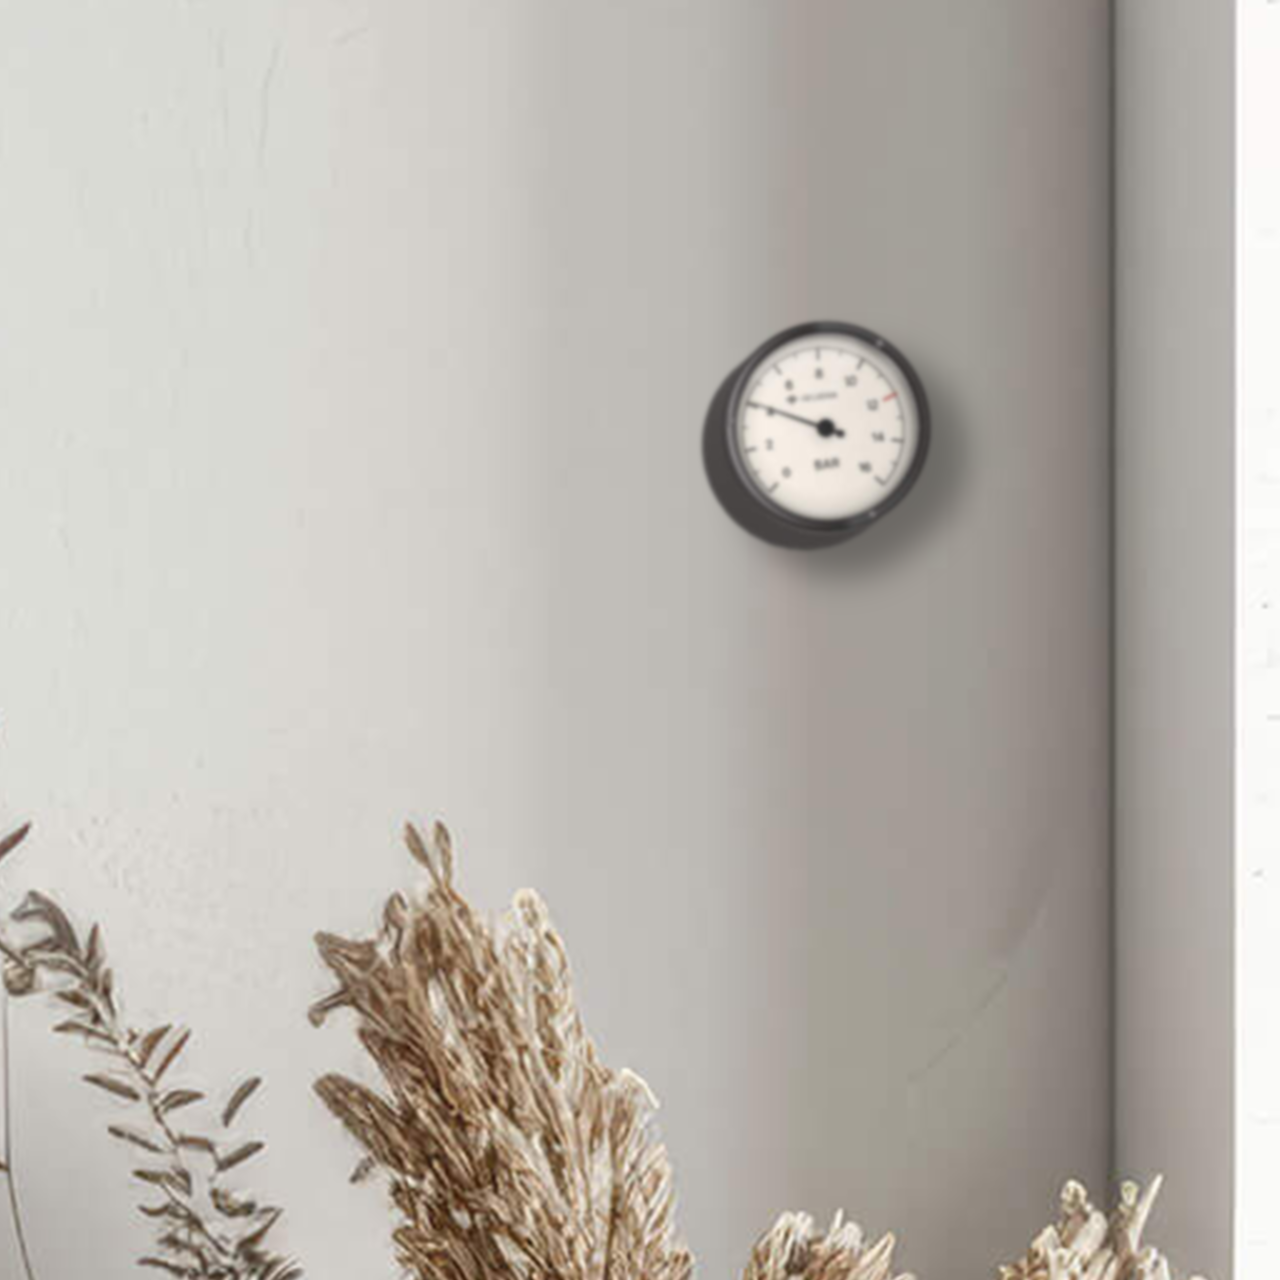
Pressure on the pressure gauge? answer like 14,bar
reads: 4,bar
